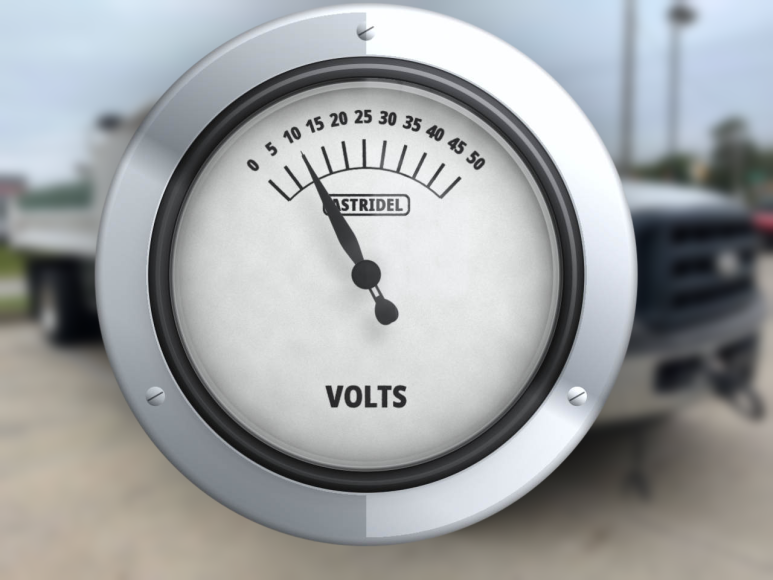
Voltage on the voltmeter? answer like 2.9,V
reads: 10,V
